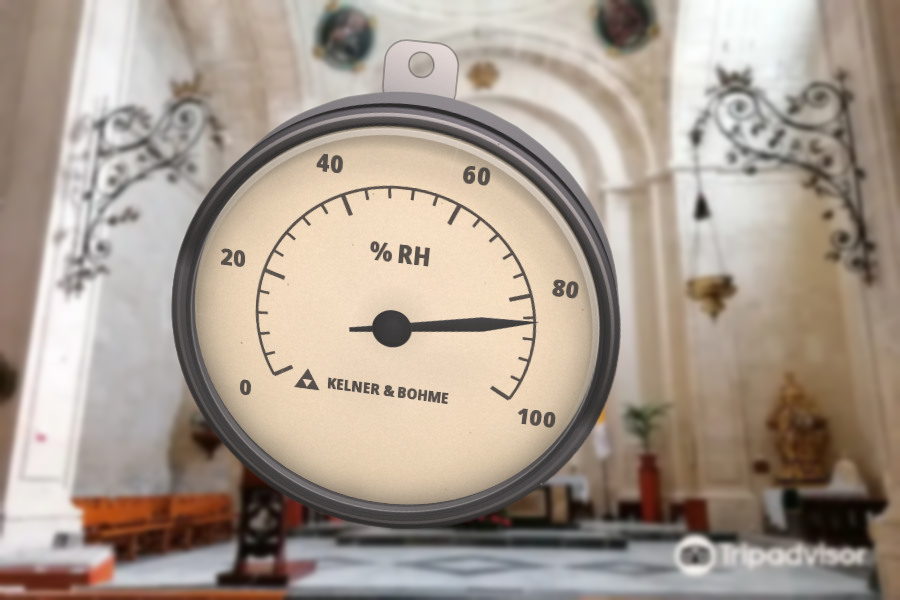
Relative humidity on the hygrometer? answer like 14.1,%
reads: 84,%
